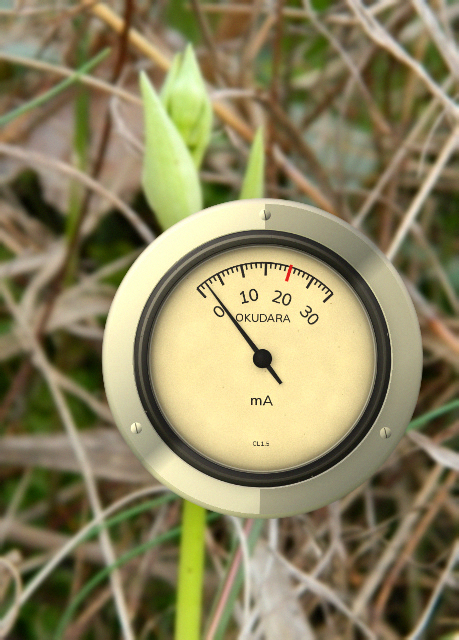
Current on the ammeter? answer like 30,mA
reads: 2,mA
